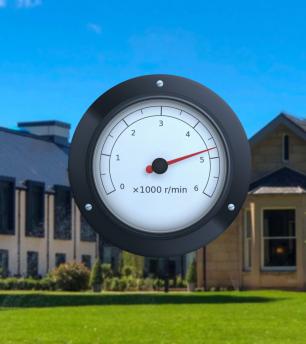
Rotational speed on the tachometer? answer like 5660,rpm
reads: 4750,rpm
